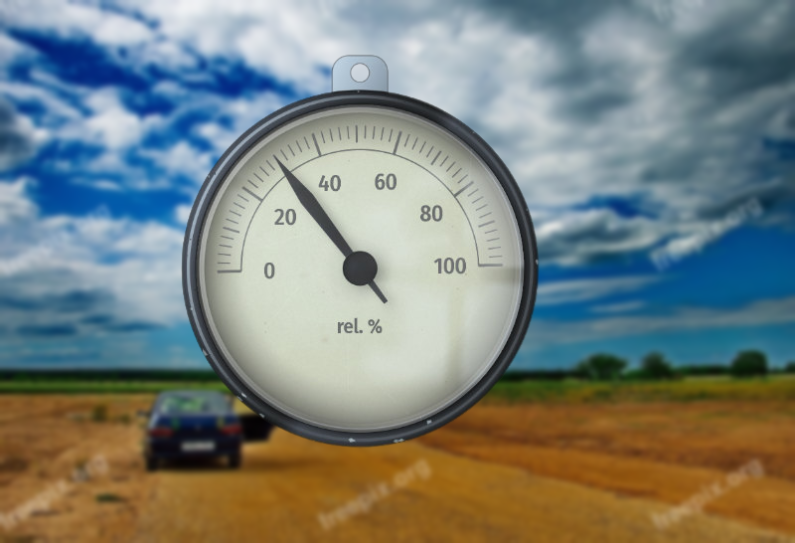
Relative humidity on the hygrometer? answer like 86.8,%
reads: 30,%
